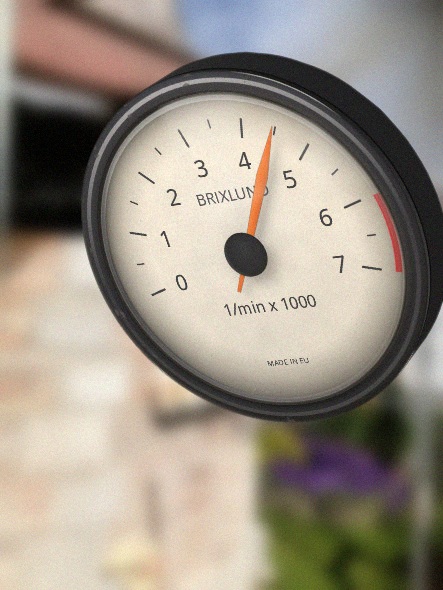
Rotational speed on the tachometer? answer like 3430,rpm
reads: 4500,rpm
